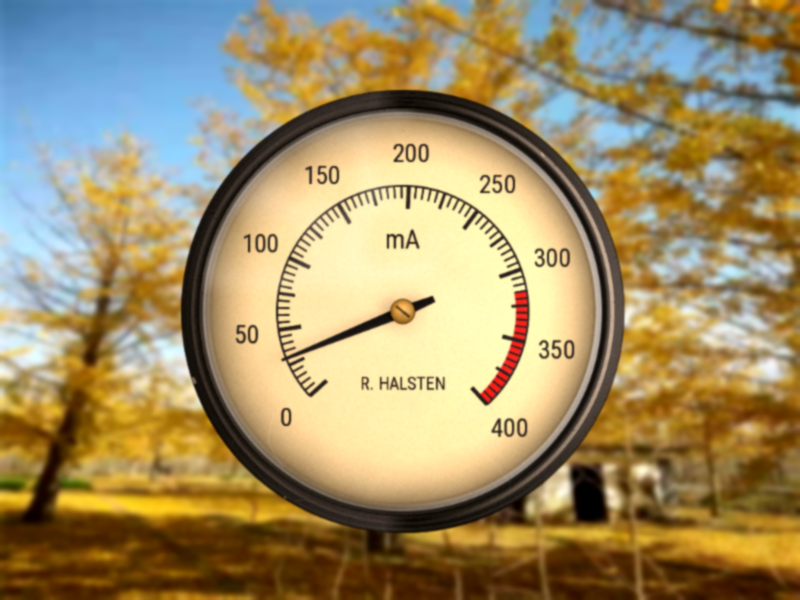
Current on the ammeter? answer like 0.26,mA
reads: 30,mA
